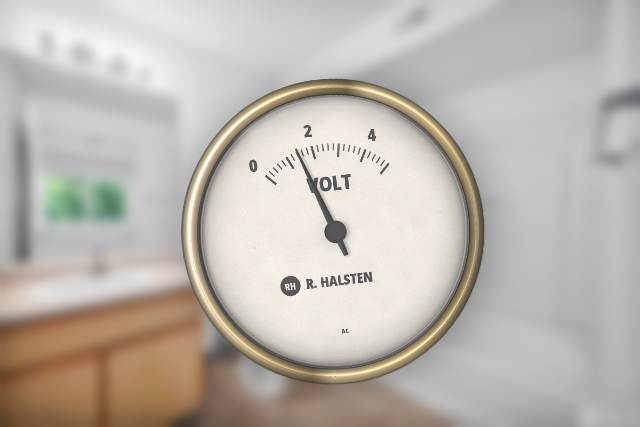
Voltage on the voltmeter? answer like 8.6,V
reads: 1.4,V
